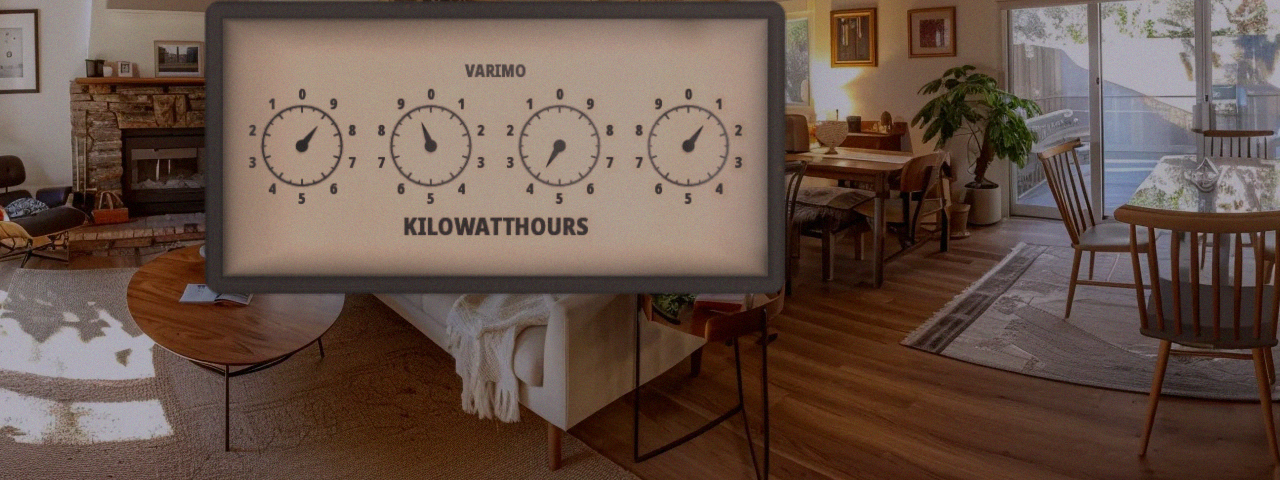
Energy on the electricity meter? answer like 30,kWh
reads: 8941,kWh
